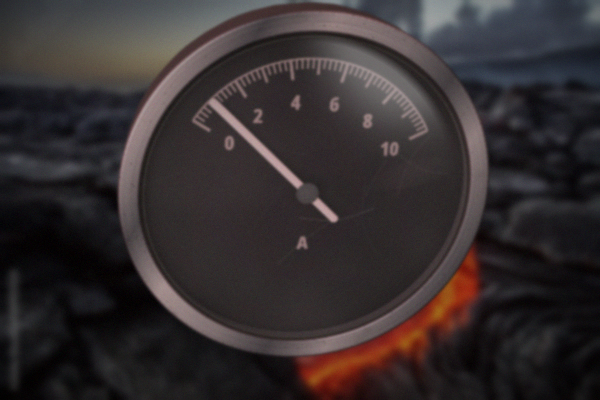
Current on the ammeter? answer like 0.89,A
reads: 1,A
